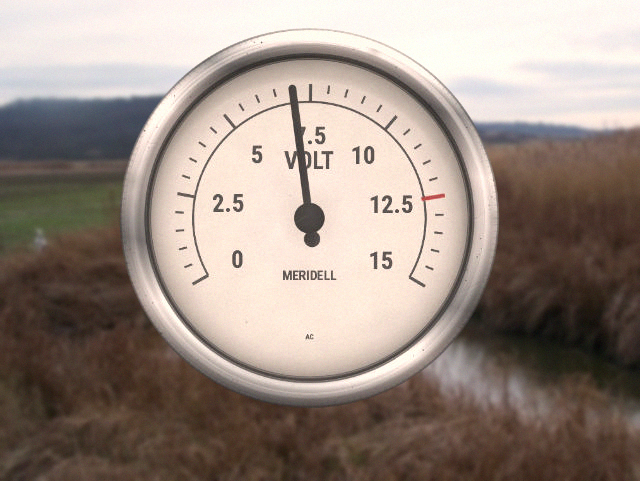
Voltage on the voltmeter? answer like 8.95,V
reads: 7,V
